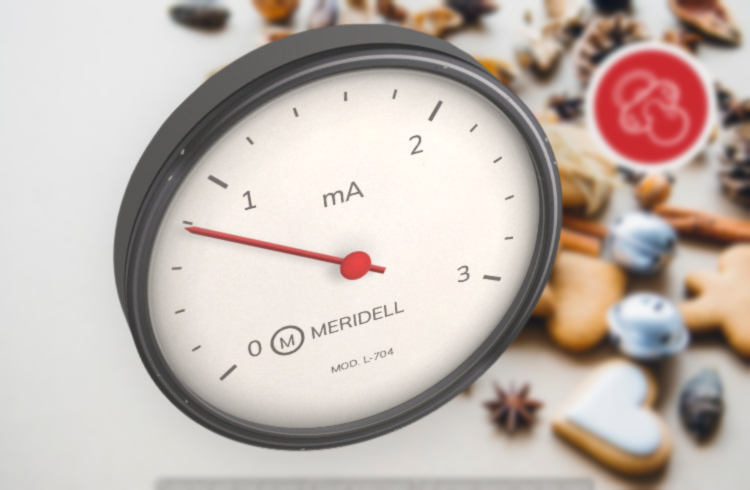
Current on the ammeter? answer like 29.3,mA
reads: 0.8,mA
